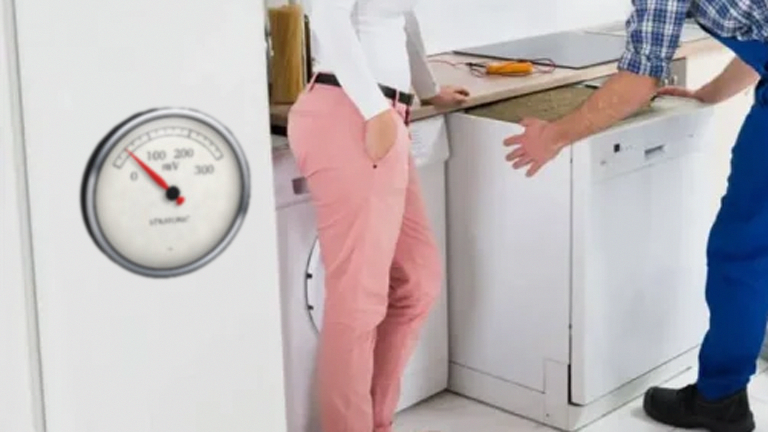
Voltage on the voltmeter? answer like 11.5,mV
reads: 40,mV
